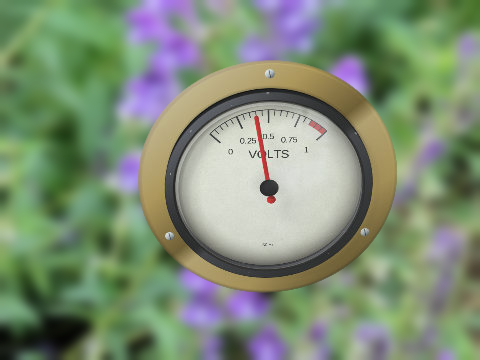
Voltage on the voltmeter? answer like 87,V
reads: 0.4,V
